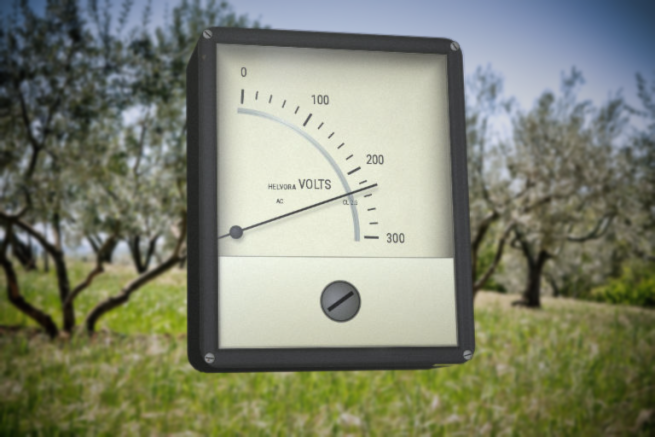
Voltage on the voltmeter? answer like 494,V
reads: 230,V
